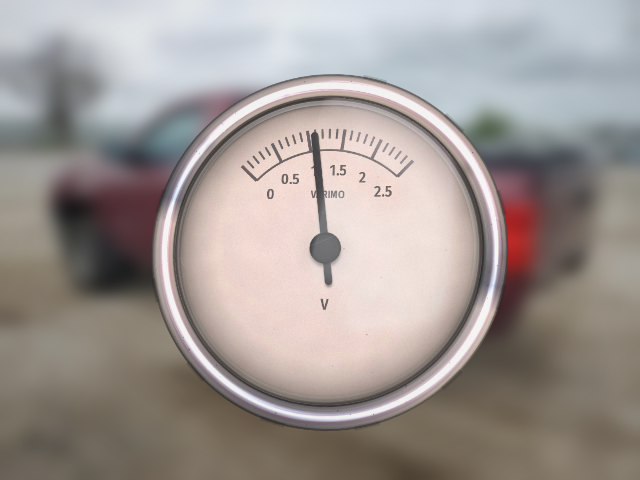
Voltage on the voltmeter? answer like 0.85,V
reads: 1.1,V
